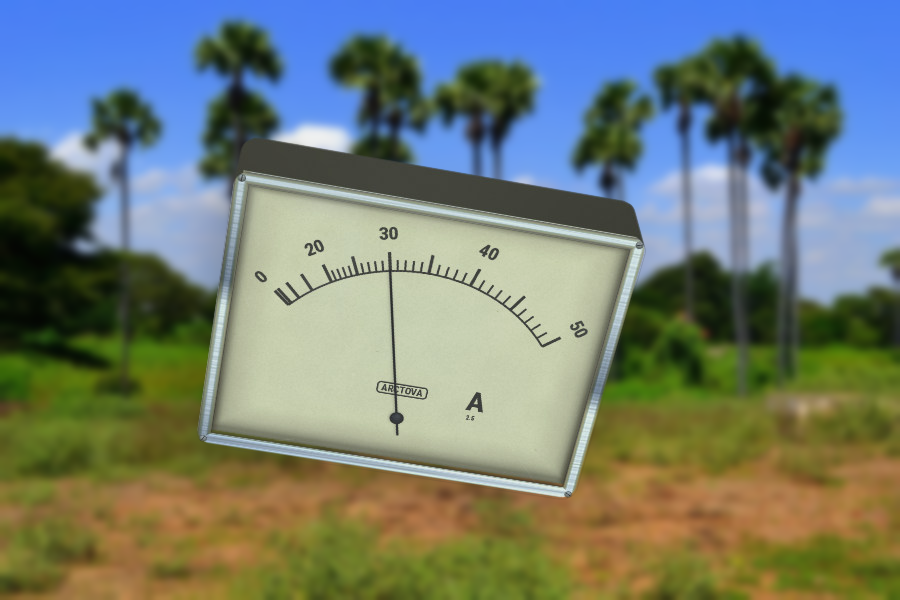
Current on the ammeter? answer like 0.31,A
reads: 30,A
